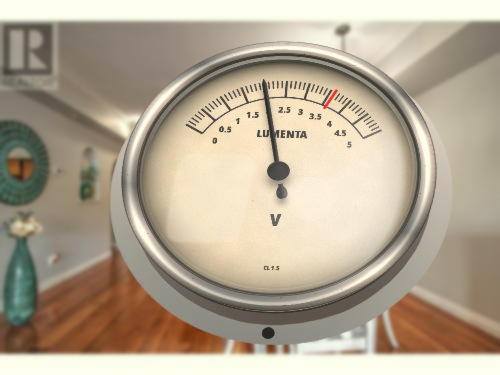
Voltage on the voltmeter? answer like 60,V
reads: 2,V
